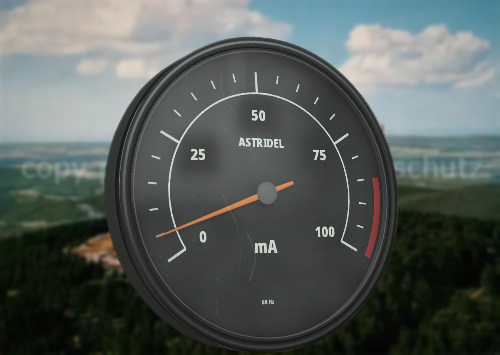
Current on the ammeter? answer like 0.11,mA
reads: 5,mA
